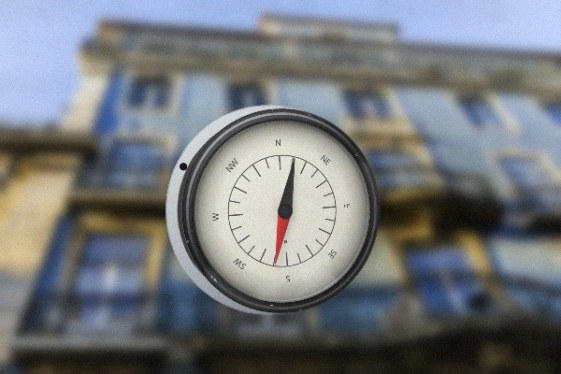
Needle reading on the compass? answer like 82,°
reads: 195,°
